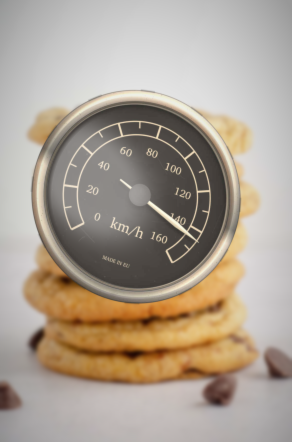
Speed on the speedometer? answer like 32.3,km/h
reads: 145,km/h
